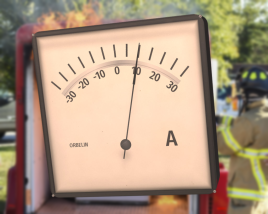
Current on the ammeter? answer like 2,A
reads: 10,A
